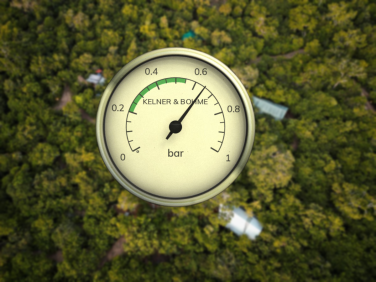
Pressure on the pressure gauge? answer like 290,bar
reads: 0.65,bar
